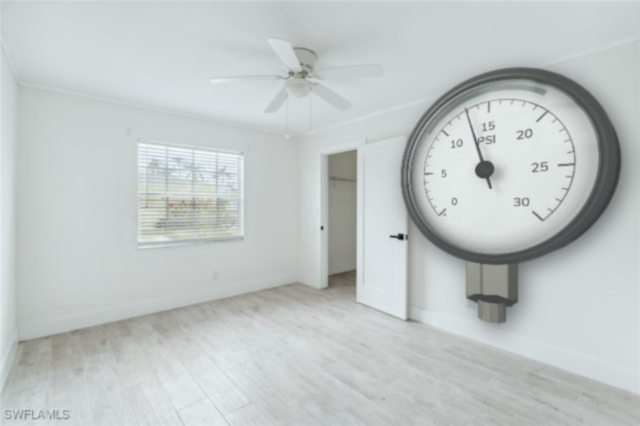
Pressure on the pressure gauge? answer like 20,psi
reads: 13,psi
